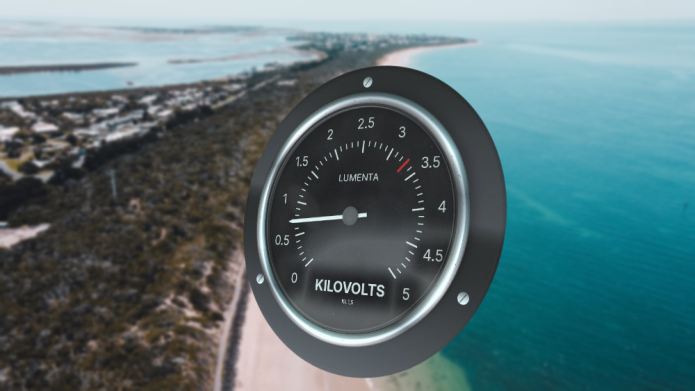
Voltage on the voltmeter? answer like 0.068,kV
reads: 0.7,kV
